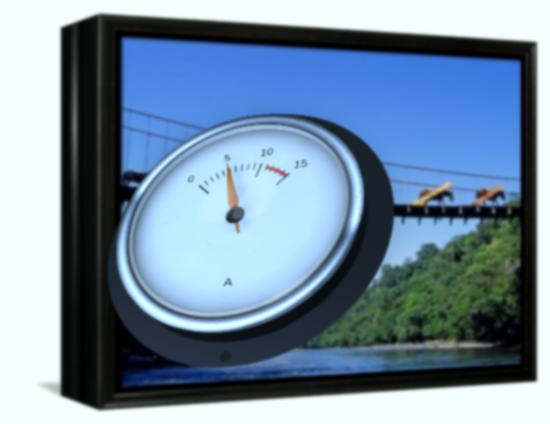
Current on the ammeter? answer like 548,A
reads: 5,A
